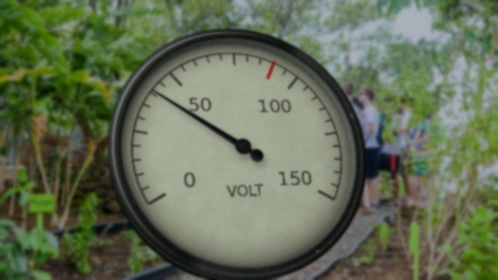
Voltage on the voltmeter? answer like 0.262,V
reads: 40,V
